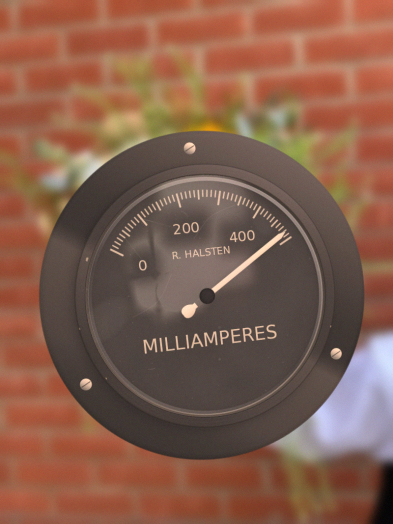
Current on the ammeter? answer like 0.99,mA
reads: 480,mA
